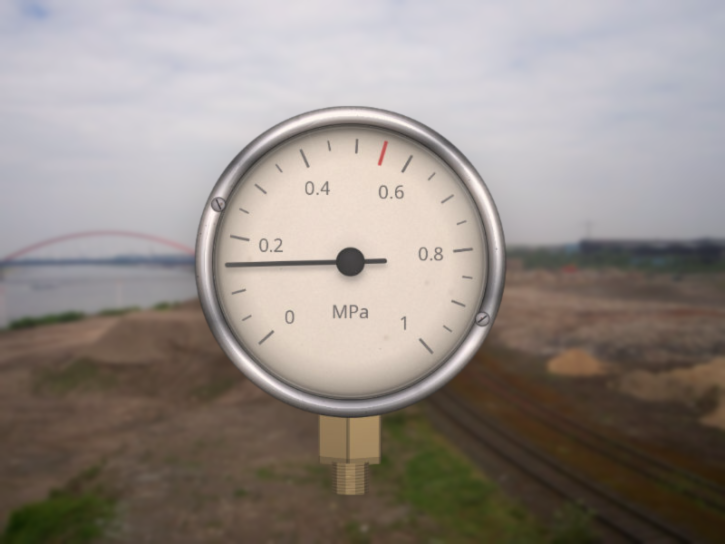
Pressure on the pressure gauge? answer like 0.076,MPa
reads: 0.15,MPa
